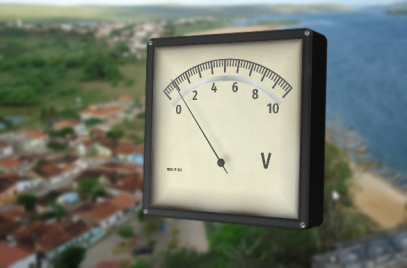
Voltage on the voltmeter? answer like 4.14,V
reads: 1,V
